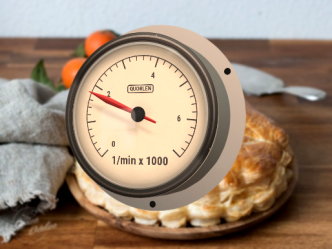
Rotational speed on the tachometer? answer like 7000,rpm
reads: 1800,rpm
